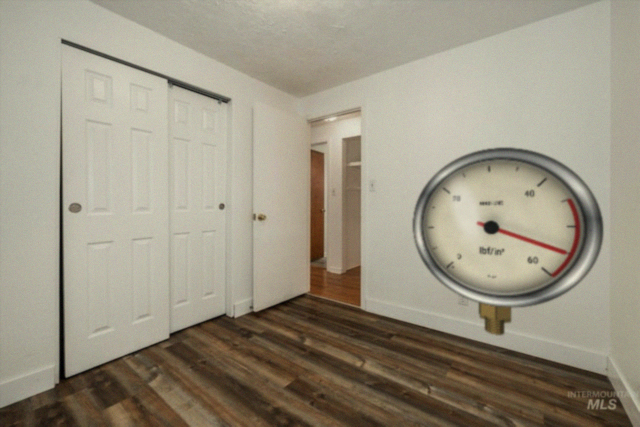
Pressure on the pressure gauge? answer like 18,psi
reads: 55,psi
